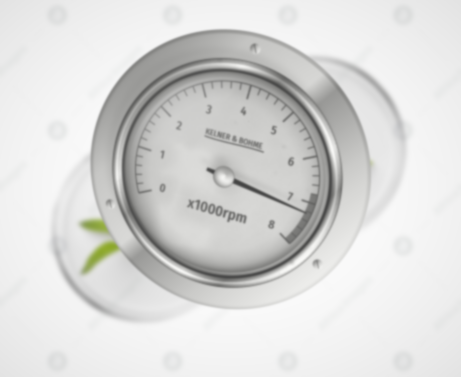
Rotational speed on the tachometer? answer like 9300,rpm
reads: 7200,rpm
